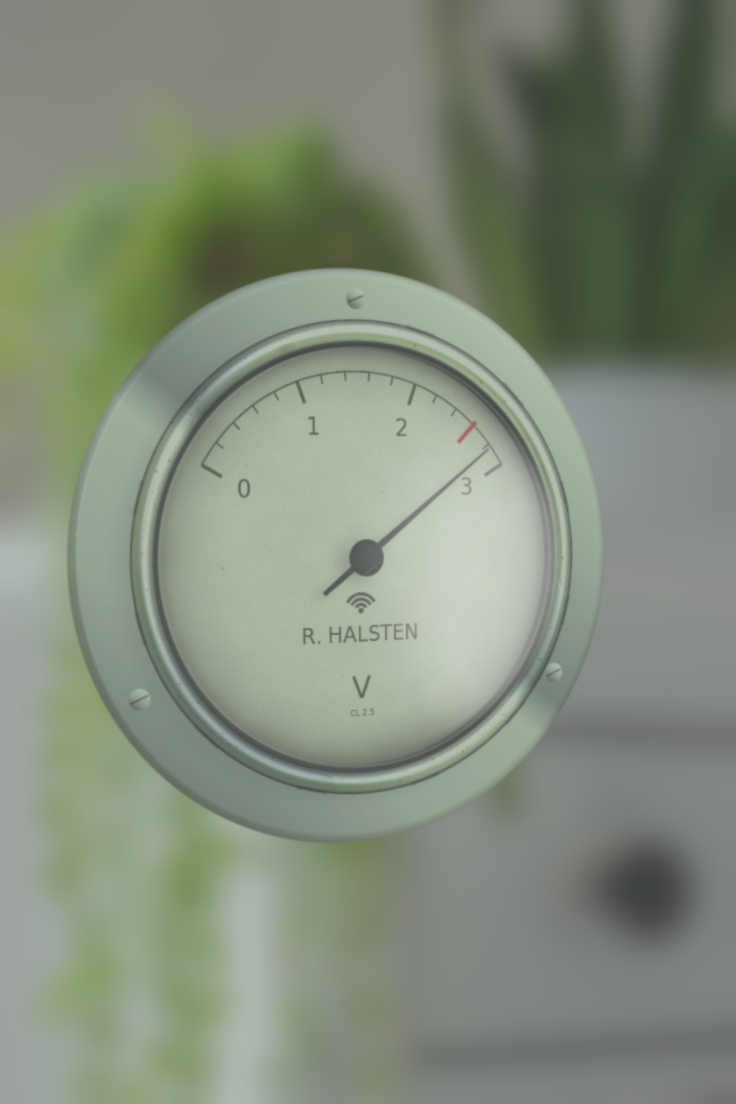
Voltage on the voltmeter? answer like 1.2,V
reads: 2.8,V
